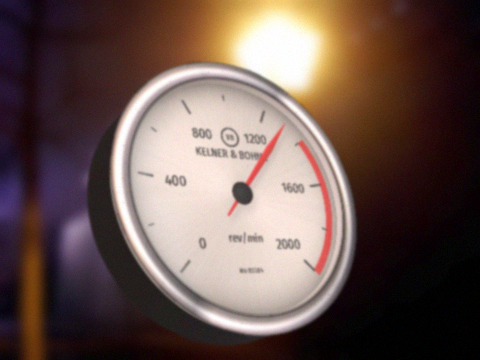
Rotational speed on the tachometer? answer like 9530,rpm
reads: 1300,rpm
